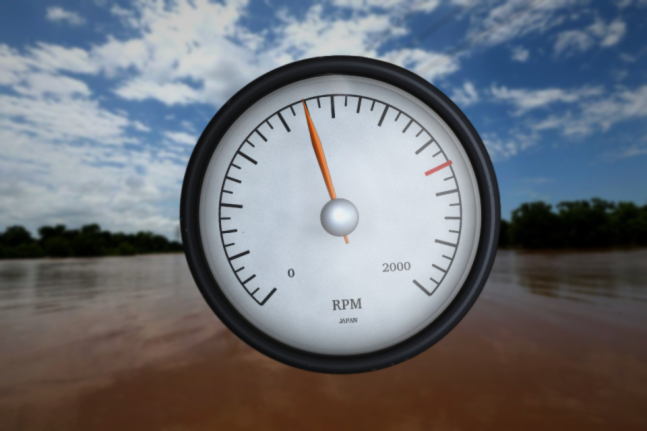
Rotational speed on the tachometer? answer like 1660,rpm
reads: 900,rpm
